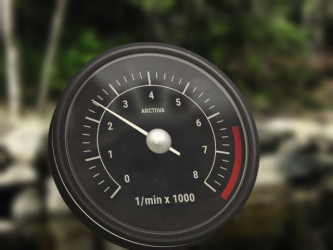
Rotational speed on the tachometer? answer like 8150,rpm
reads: 2400,rpm
